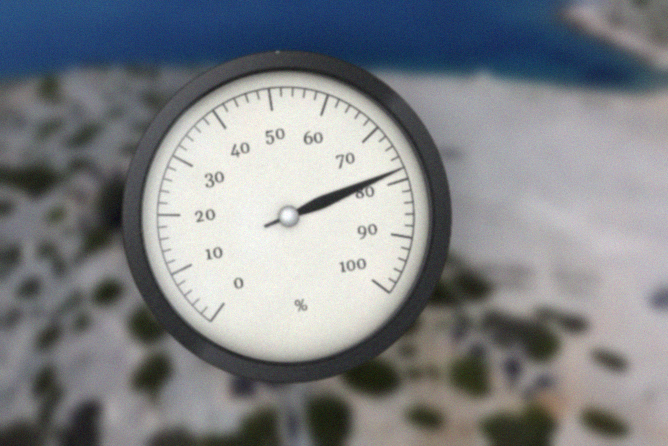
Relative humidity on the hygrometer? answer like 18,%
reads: 78,%
